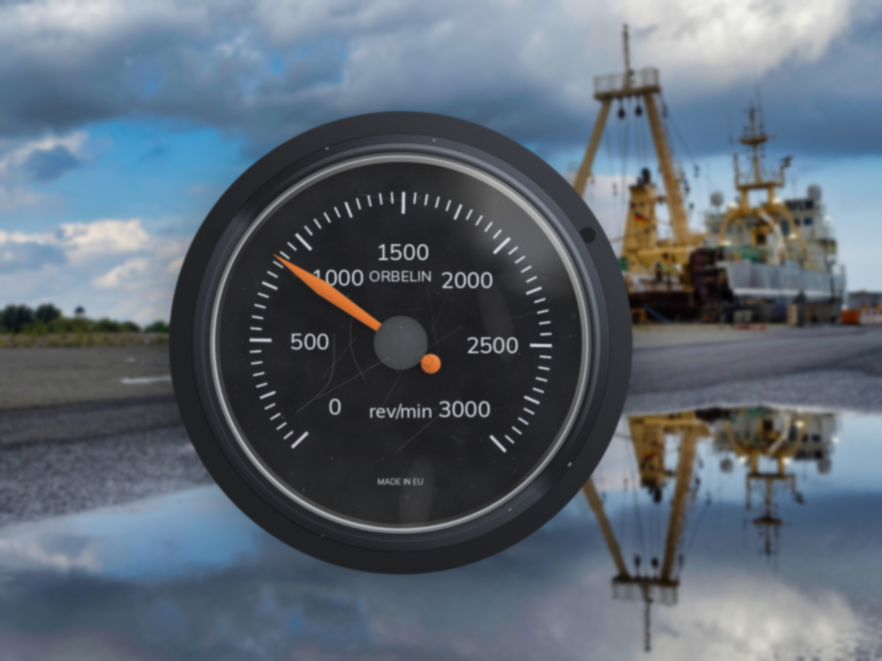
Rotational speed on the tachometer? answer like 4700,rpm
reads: 875,rpm
